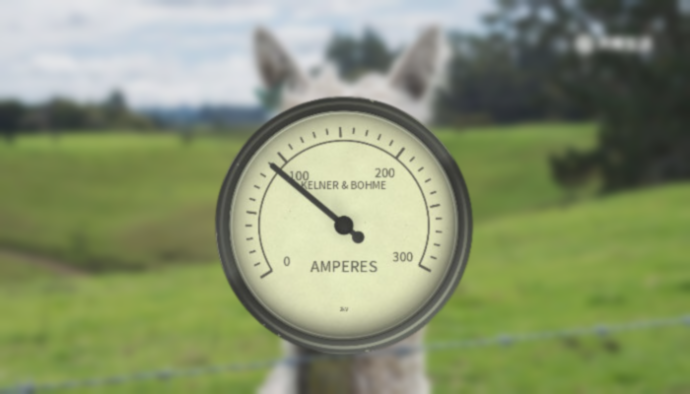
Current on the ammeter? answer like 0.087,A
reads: 90,A
